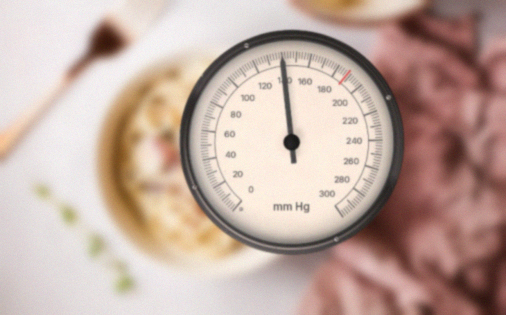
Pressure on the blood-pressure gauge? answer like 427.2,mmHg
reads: 140,mmHg
